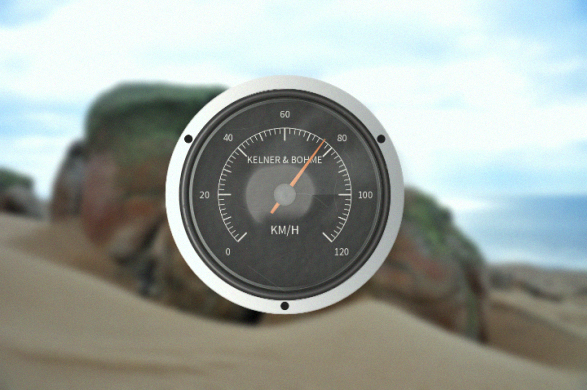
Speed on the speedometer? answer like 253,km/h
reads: 76,km/h
